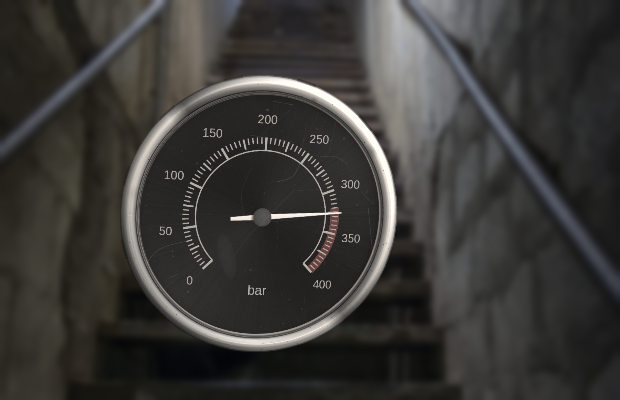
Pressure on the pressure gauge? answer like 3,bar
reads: 325,bar
